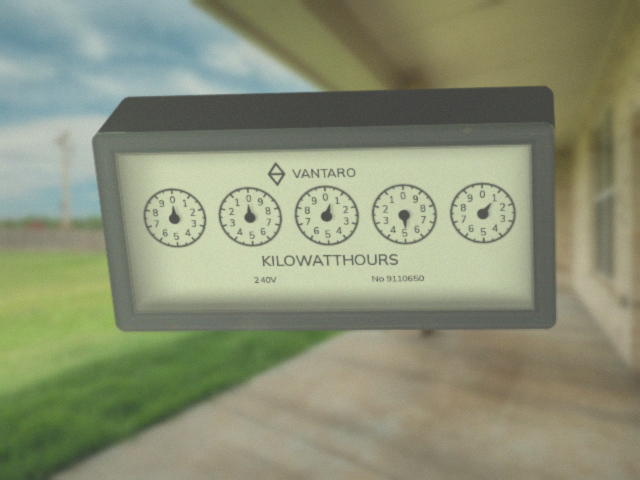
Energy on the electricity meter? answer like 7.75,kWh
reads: 51,kWh
